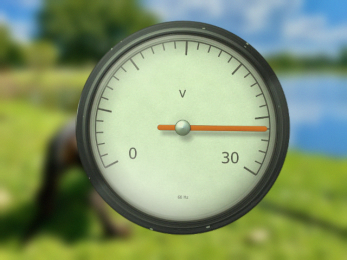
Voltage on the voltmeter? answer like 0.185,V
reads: 26,V
